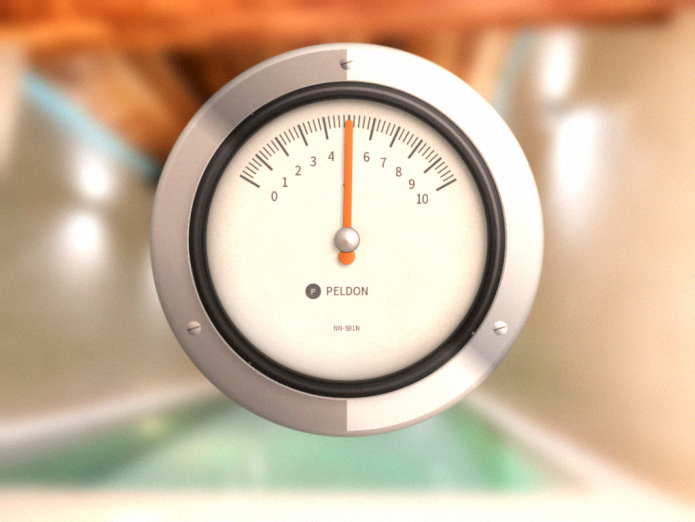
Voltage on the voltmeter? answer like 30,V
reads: 5,V
